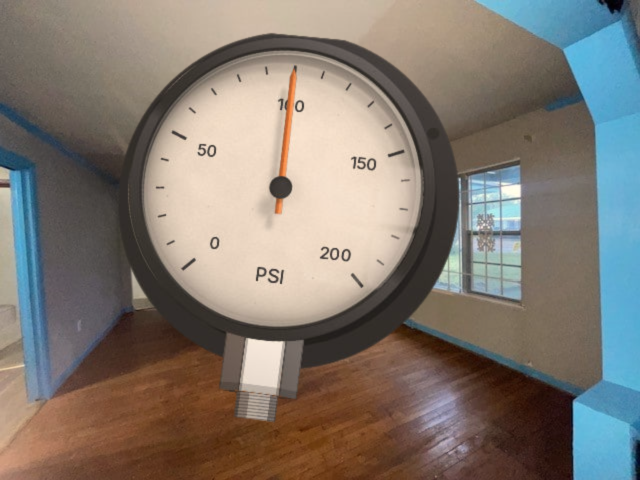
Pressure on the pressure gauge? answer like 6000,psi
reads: 100,psi
